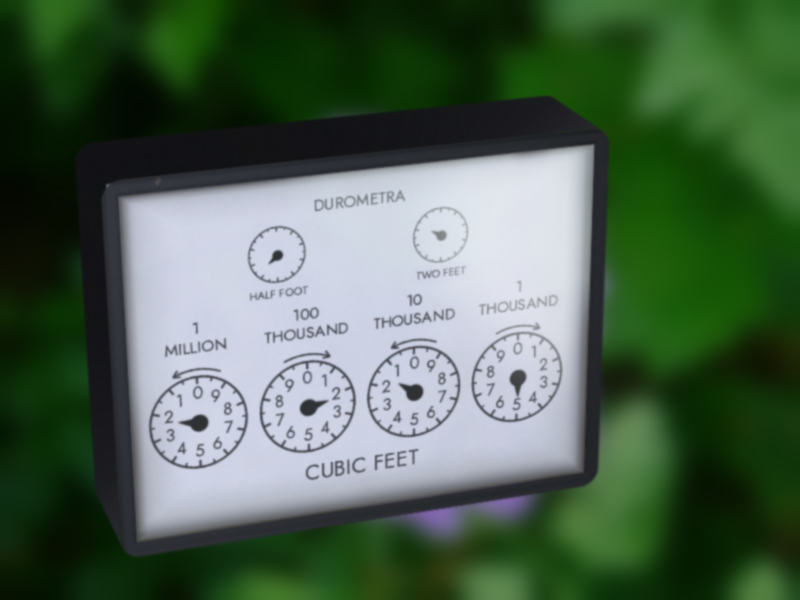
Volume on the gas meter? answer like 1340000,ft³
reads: 221500,ft³
